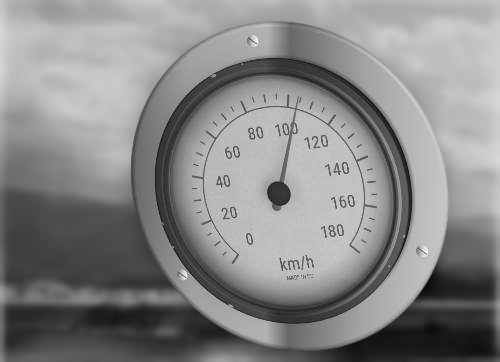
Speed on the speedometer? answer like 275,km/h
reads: 105,km/h
